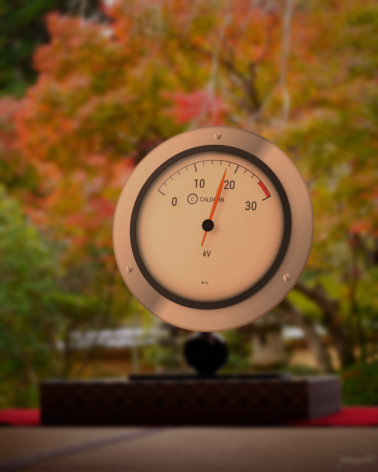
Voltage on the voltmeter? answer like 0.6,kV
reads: 18,kV
